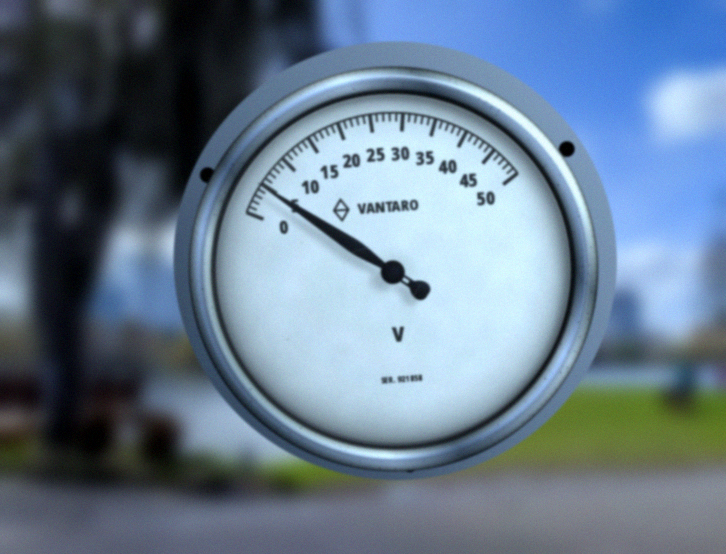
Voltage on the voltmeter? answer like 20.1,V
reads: 5,V
